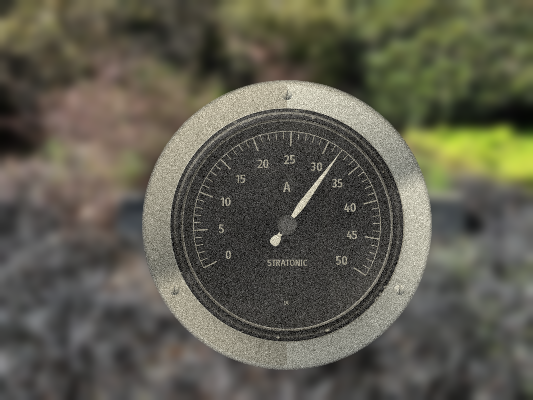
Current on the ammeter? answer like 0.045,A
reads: 32,A
